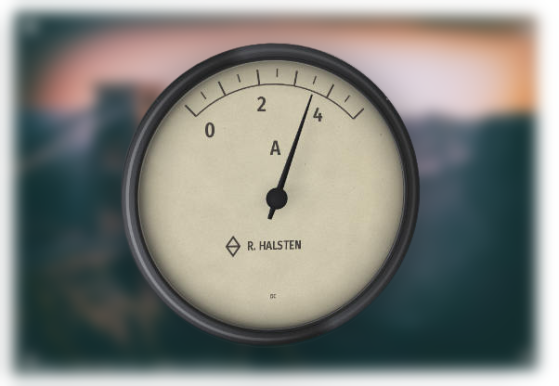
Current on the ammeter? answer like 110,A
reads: 3.5,A
